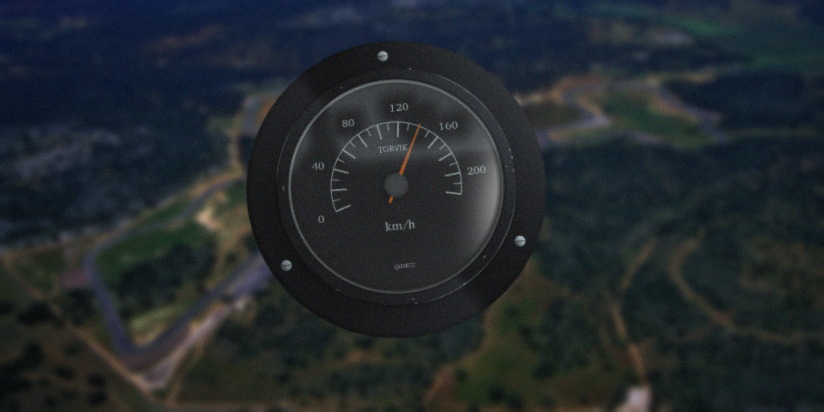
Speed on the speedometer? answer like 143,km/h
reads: 140,km/h
